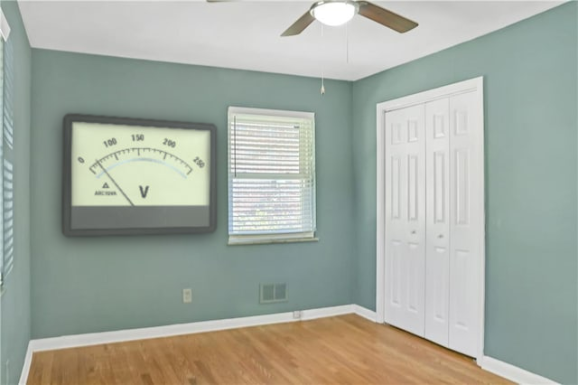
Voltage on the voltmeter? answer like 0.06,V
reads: 50,V
